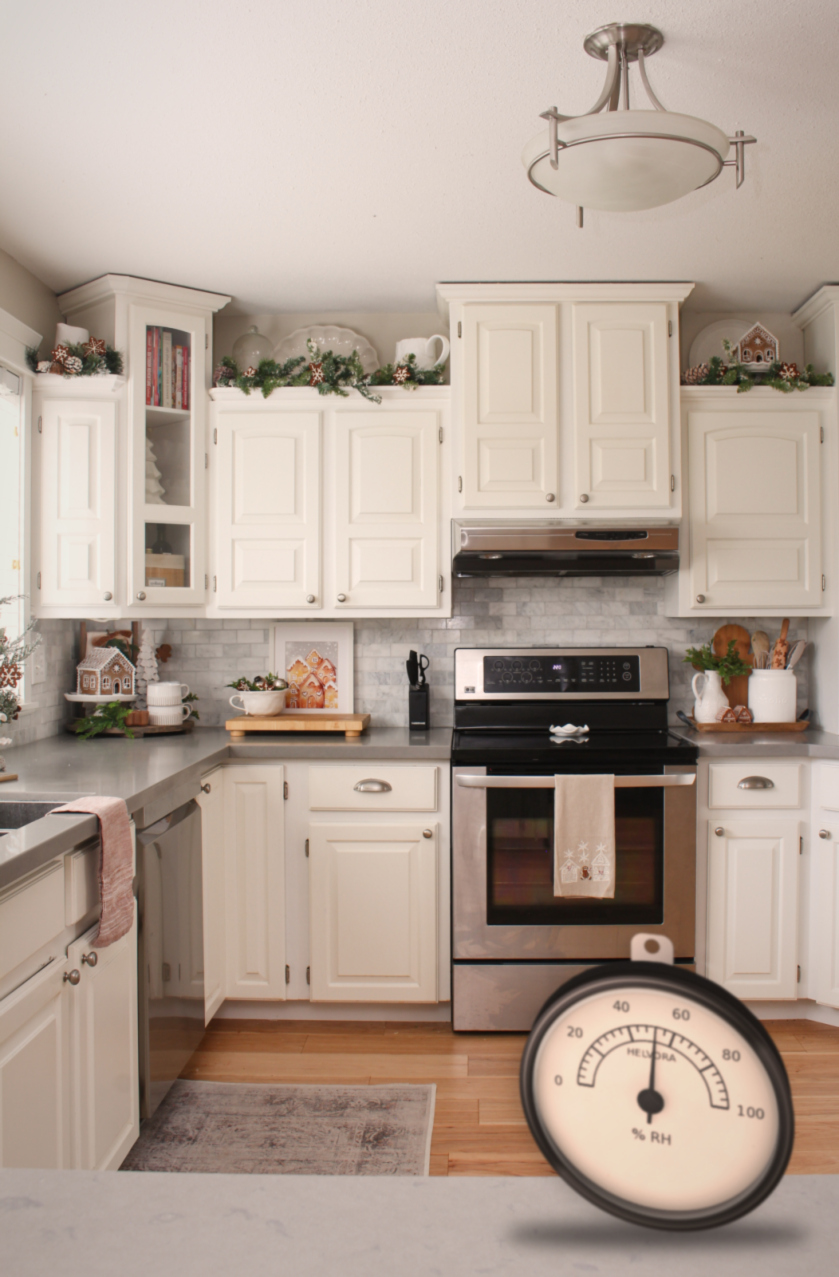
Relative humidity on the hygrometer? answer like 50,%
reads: 52,%
